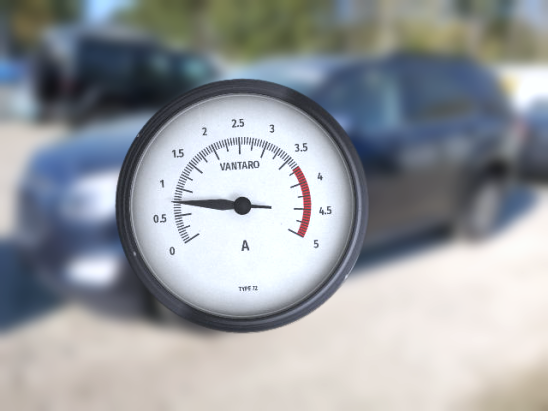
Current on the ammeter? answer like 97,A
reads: 0.75,A
